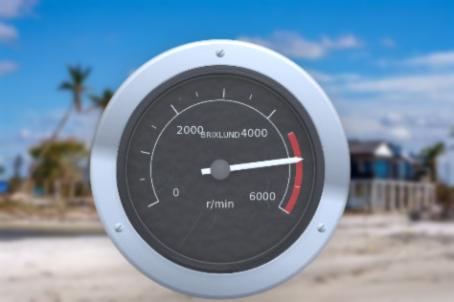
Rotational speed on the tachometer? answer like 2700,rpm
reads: 5000,rpm
